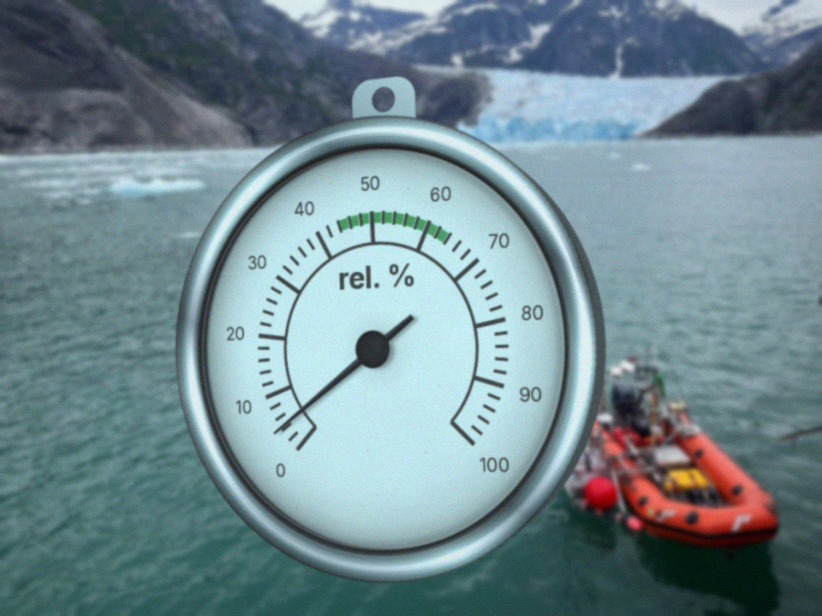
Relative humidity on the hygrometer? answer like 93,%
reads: 4,%
